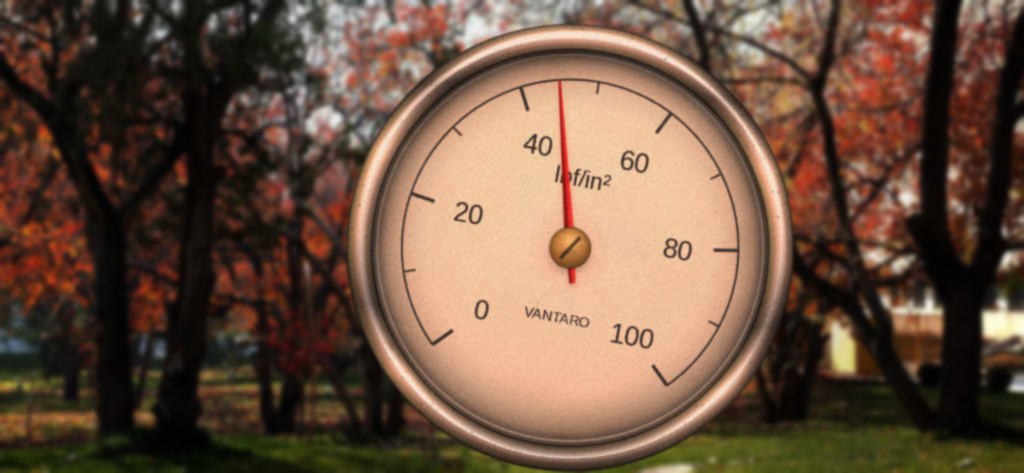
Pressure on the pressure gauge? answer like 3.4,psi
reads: 45,psi
